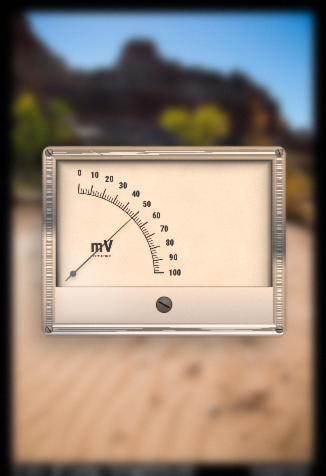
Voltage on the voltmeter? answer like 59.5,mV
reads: 50,mV
